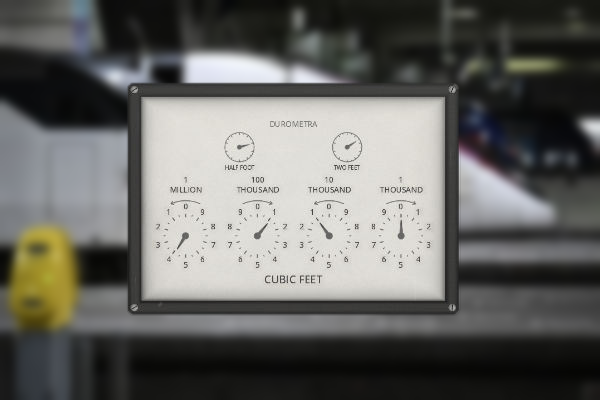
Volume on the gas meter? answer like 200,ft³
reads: 411000,ft³
